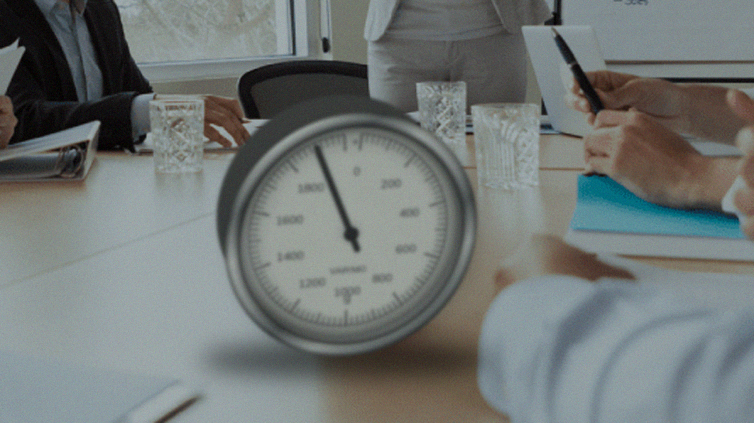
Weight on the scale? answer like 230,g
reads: 1900,g
